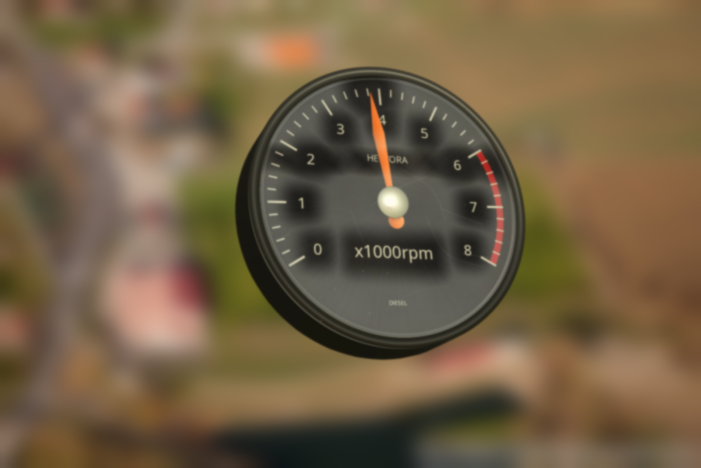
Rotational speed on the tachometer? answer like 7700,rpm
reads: 3800,rpm
